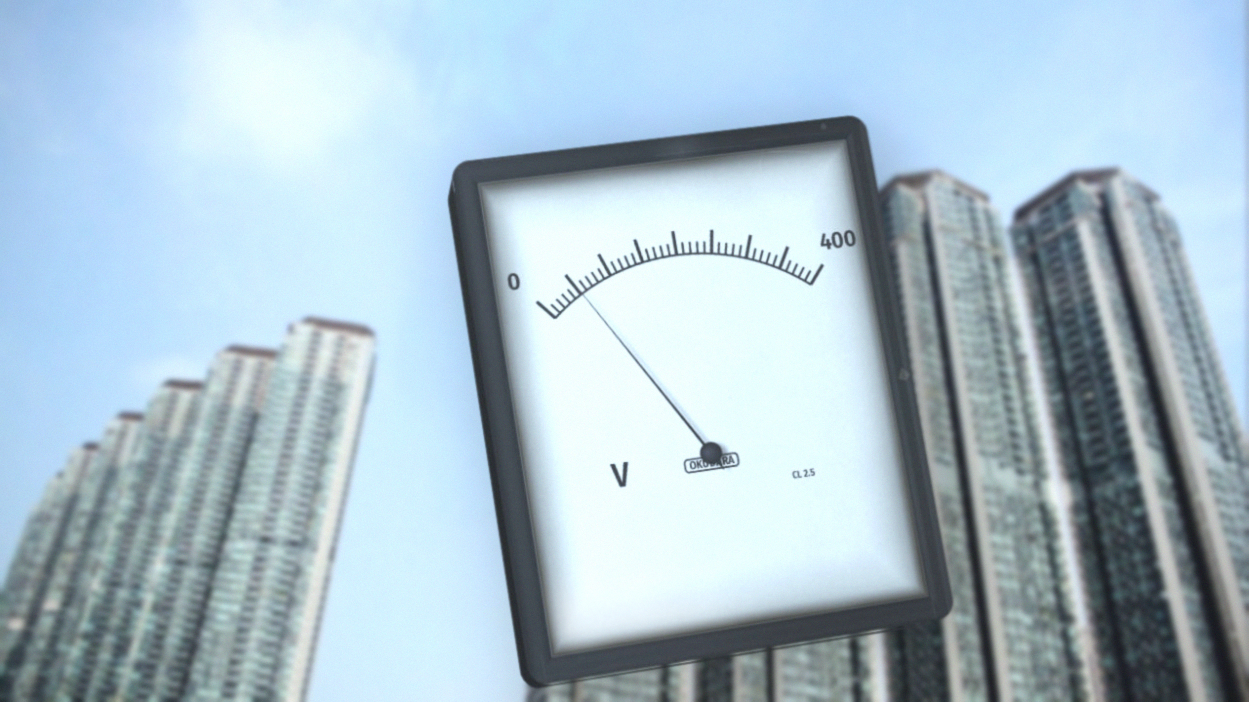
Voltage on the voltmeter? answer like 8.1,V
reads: 50,V
